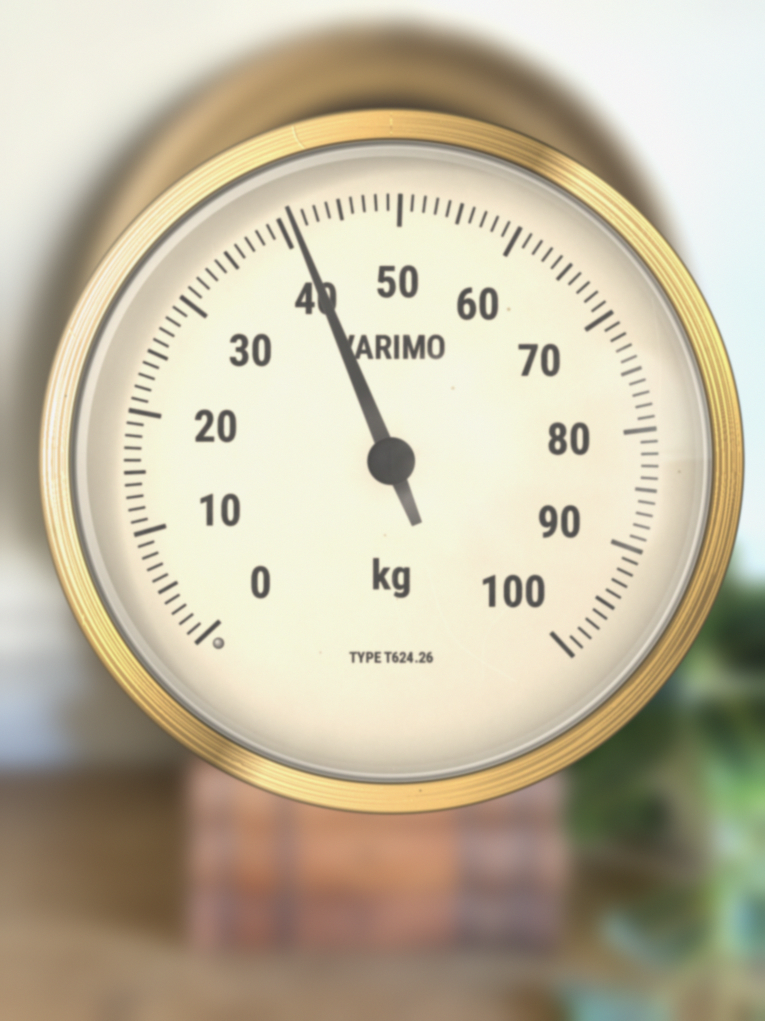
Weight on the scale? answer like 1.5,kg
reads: 41,kg
